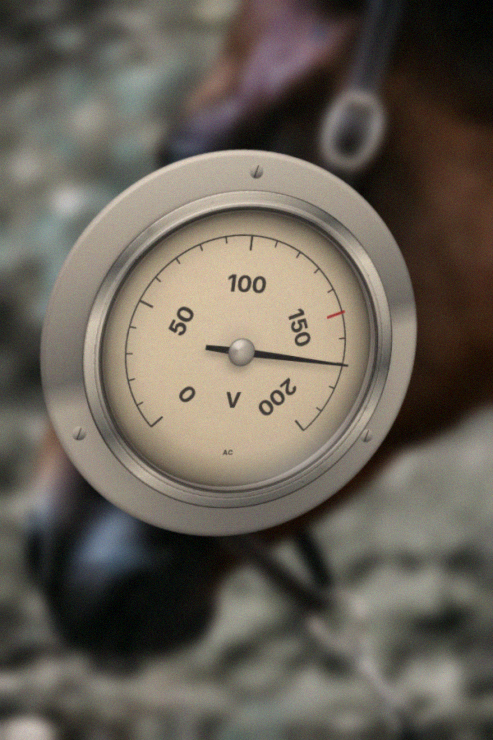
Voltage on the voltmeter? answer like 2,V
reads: 170,V
